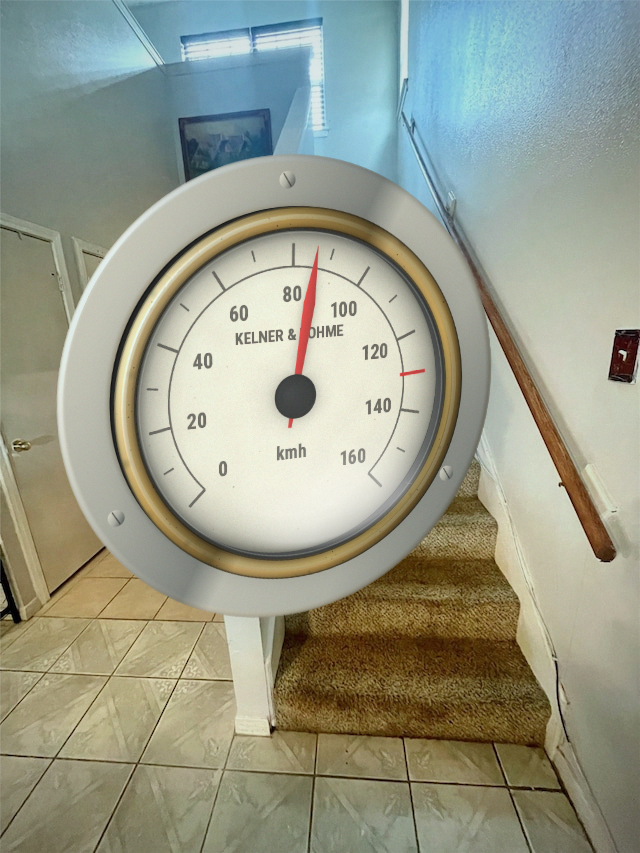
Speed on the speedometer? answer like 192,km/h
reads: 85,km/h
